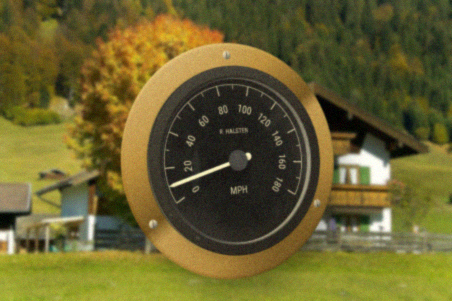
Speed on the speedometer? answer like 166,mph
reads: 10,mph
